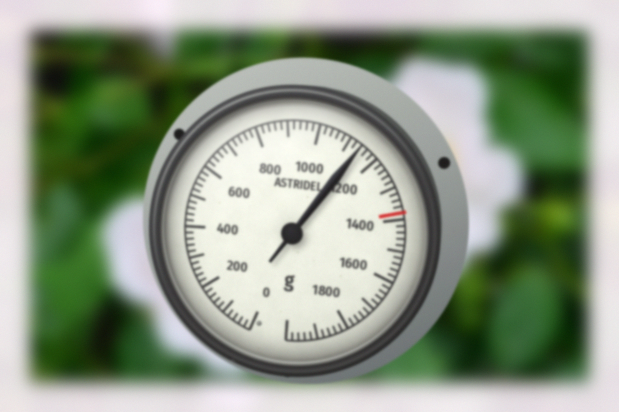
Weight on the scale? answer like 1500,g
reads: 1140,g
